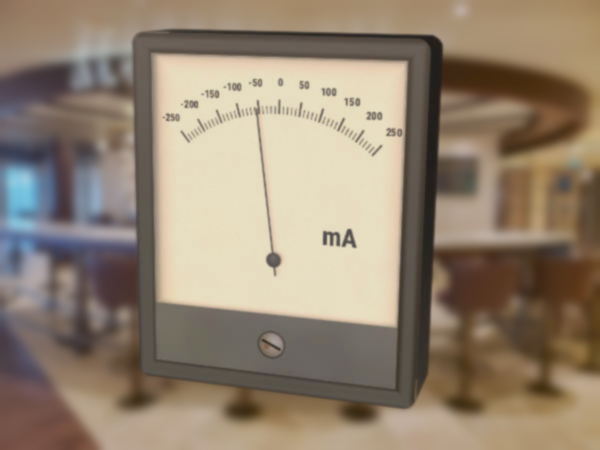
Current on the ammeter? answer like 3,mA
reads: -50,mA
